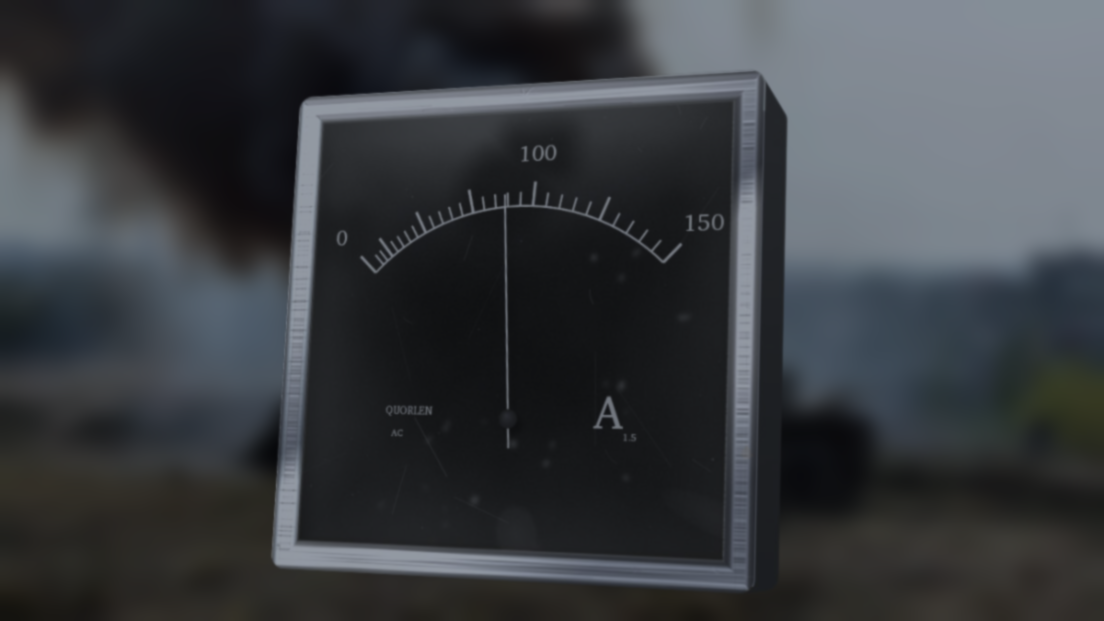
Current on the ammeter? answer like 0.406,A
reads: 90,A
